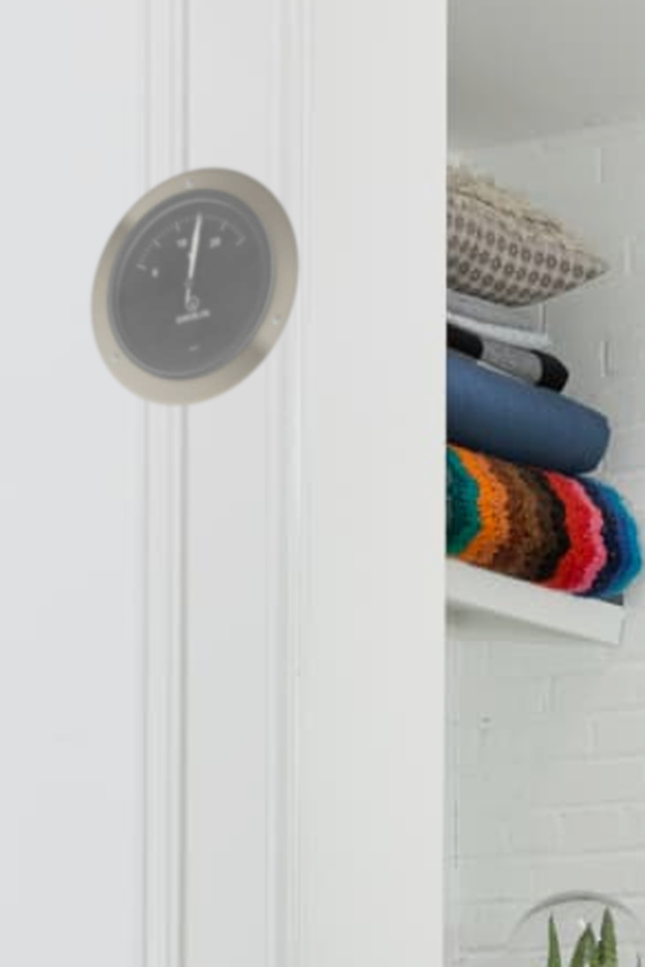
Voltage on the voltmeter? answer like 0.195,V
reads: 15,V
